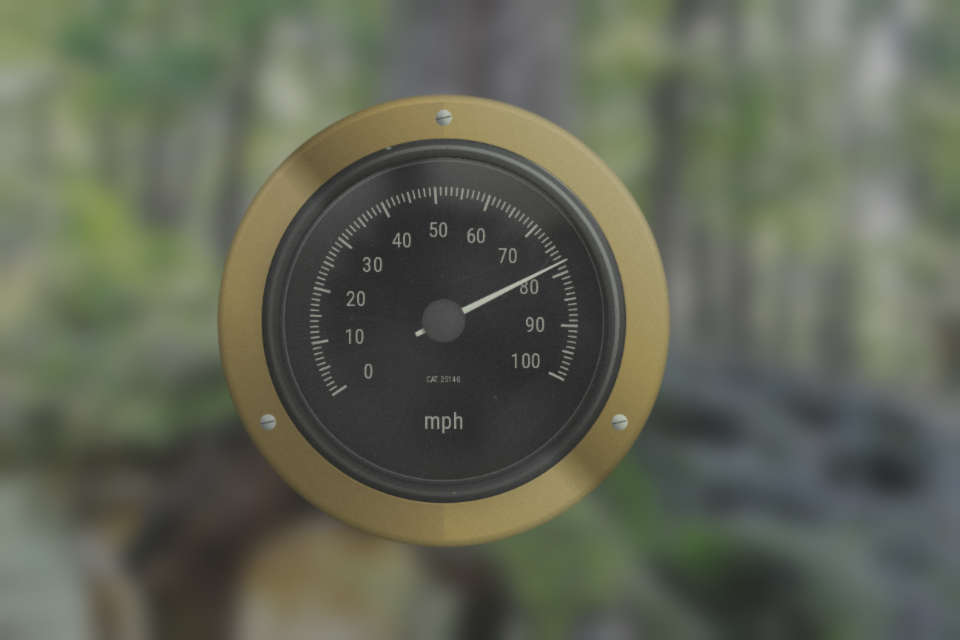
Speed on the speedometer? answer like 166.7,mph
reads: 78,mph
